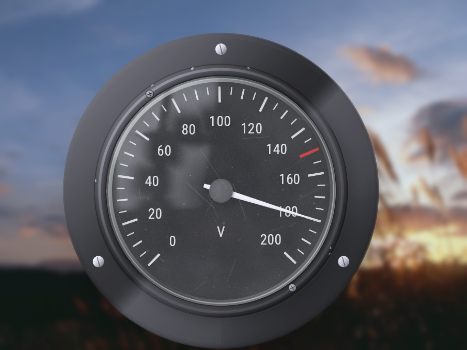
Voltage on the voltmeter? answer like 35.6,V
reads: 180,V
